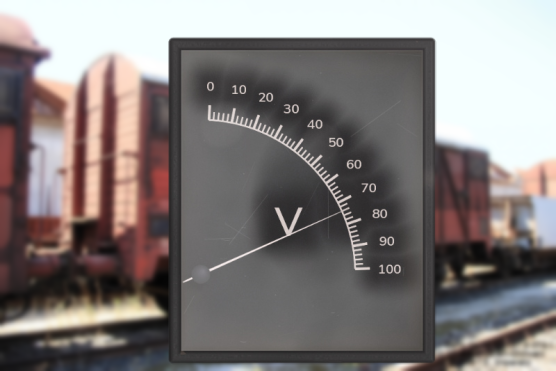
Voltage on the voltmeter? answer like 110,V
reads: 74,V
